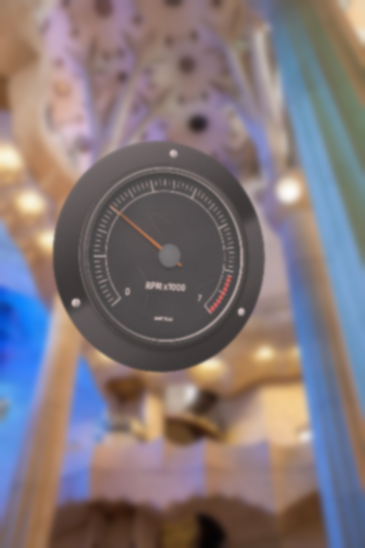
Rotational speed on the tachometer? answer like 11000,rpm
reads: 2000,rpm
